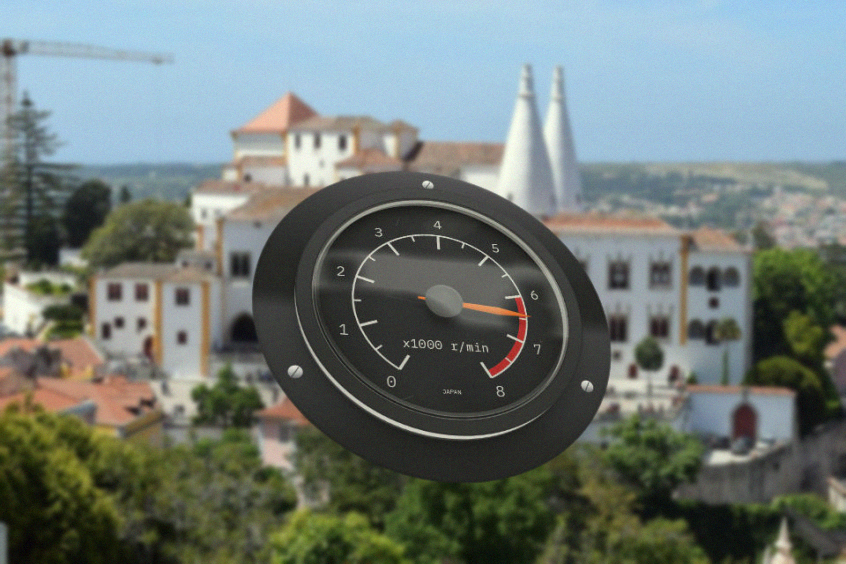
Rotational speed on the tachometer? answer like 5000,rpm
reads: 6500,rpm
